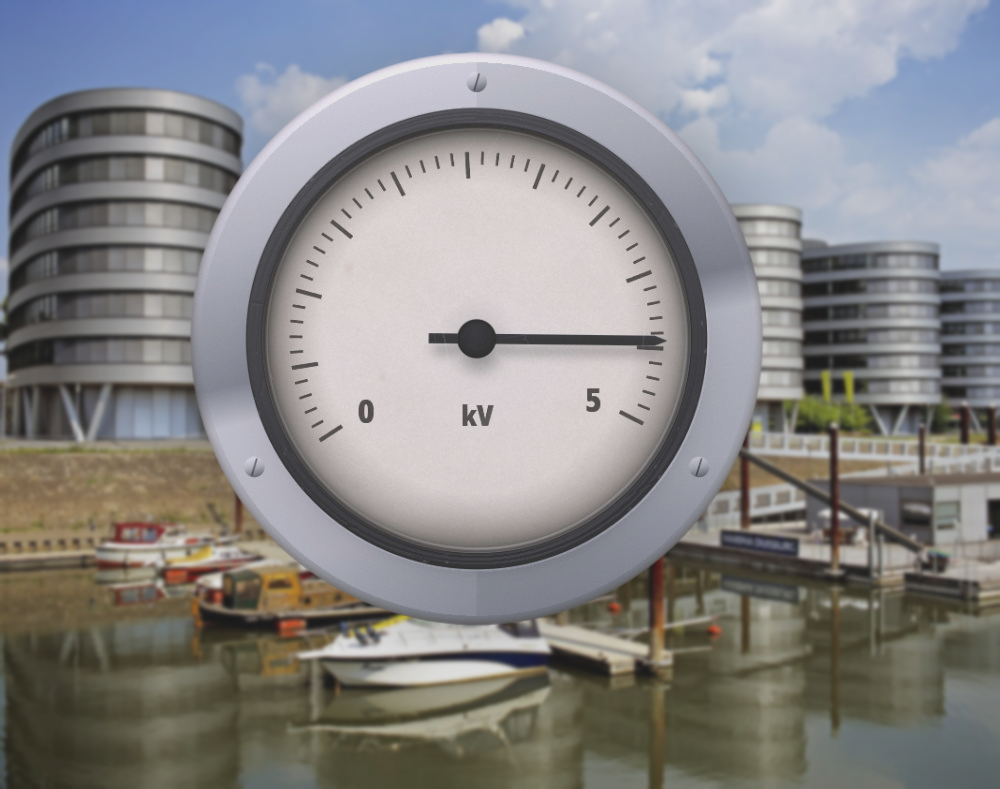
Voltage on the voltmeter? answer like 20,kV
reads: 4.45,kV
